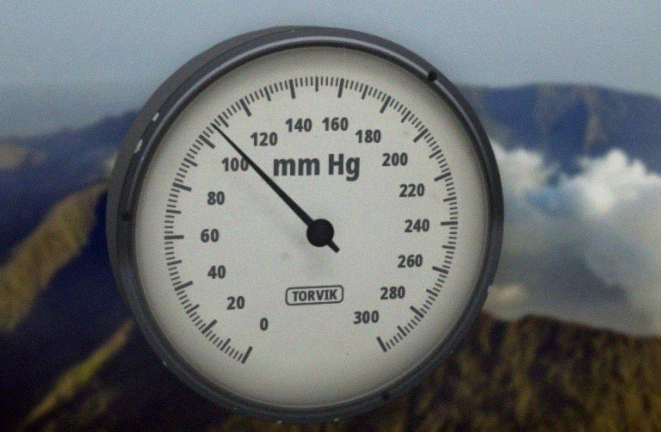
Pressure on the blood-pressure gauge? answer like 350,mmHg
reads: 106,mmHg
